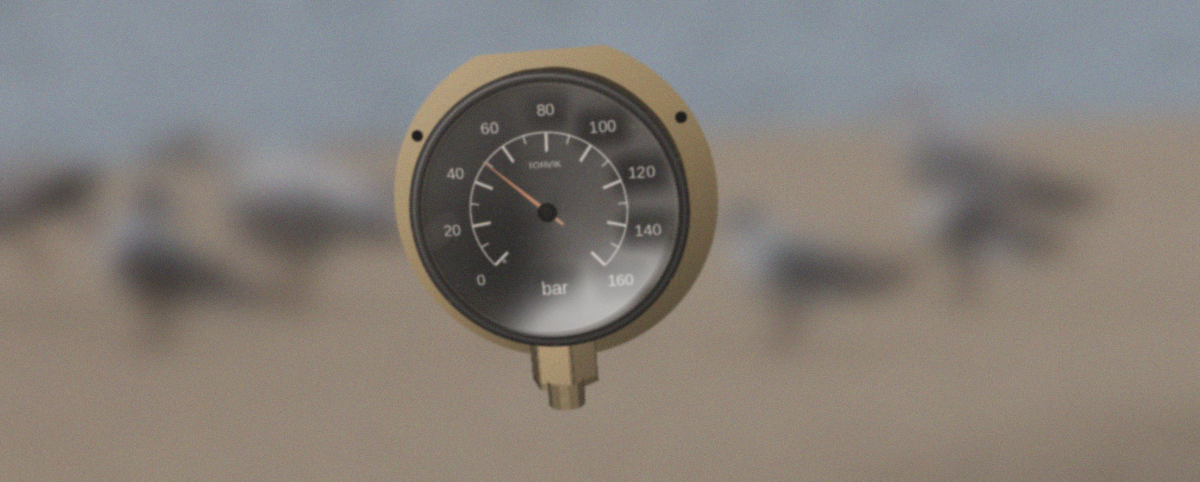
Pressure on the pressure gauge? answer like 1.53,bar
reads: 50,bar
